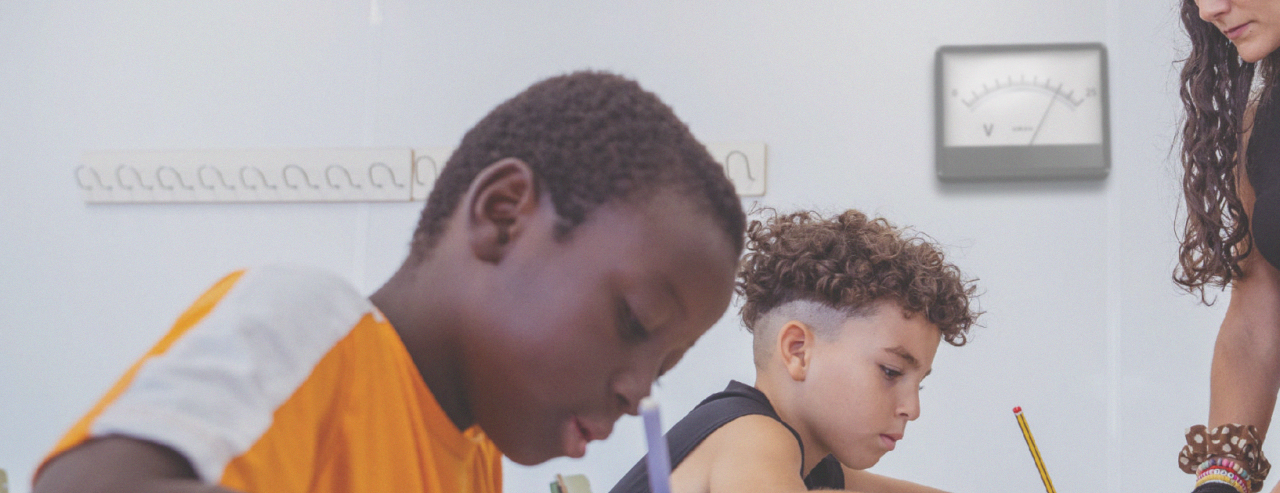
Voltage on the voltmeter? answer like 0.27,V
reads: 20,V
